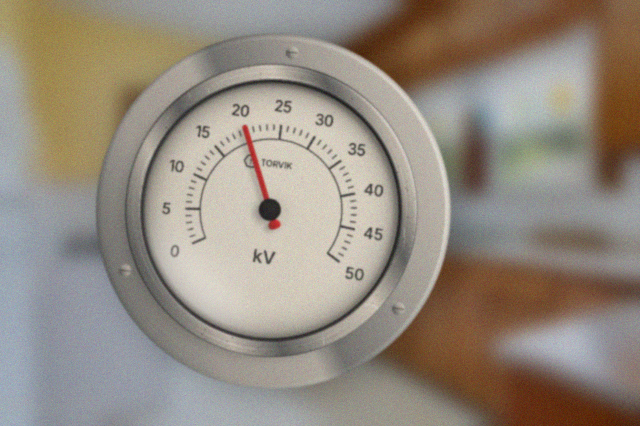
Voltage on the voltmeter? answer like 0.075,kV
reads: 20,kV
